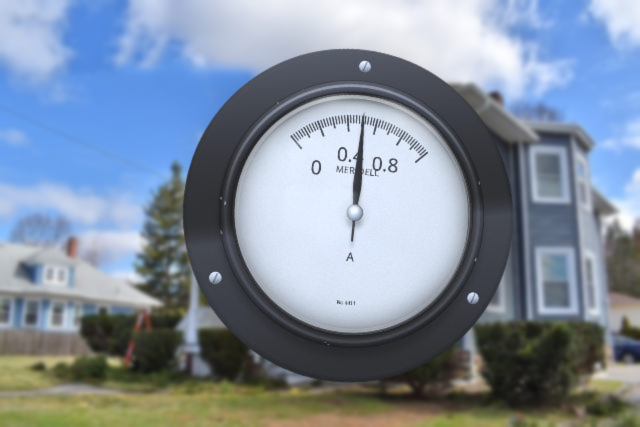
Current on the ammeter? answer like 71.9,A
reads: 0.5,A
